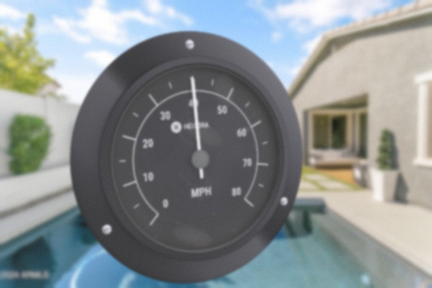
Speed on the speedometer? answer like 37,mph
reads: 40,mph
